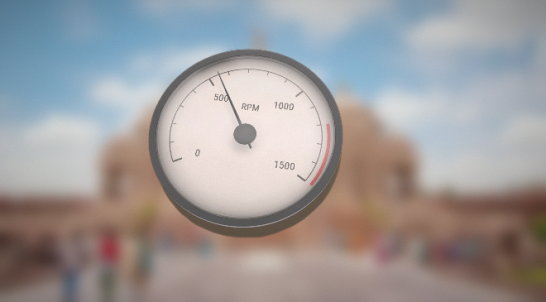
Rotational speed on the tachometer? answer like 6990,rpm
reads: 550,rpm
